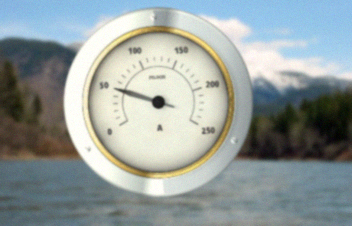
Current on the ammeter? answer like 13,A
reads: 50,A
